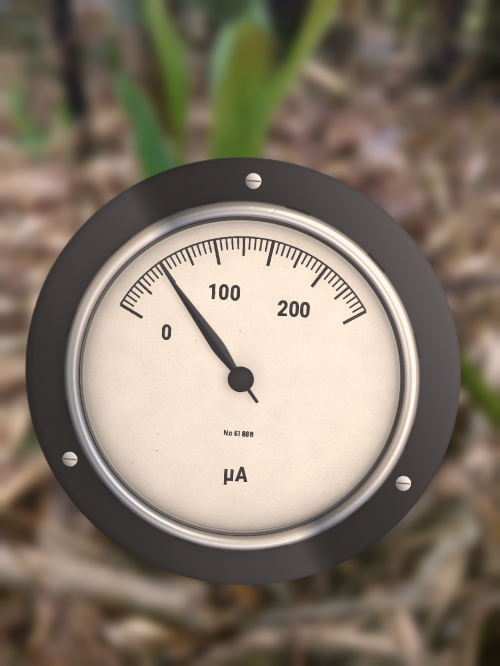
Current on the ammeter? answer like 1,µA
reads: 50,µA
